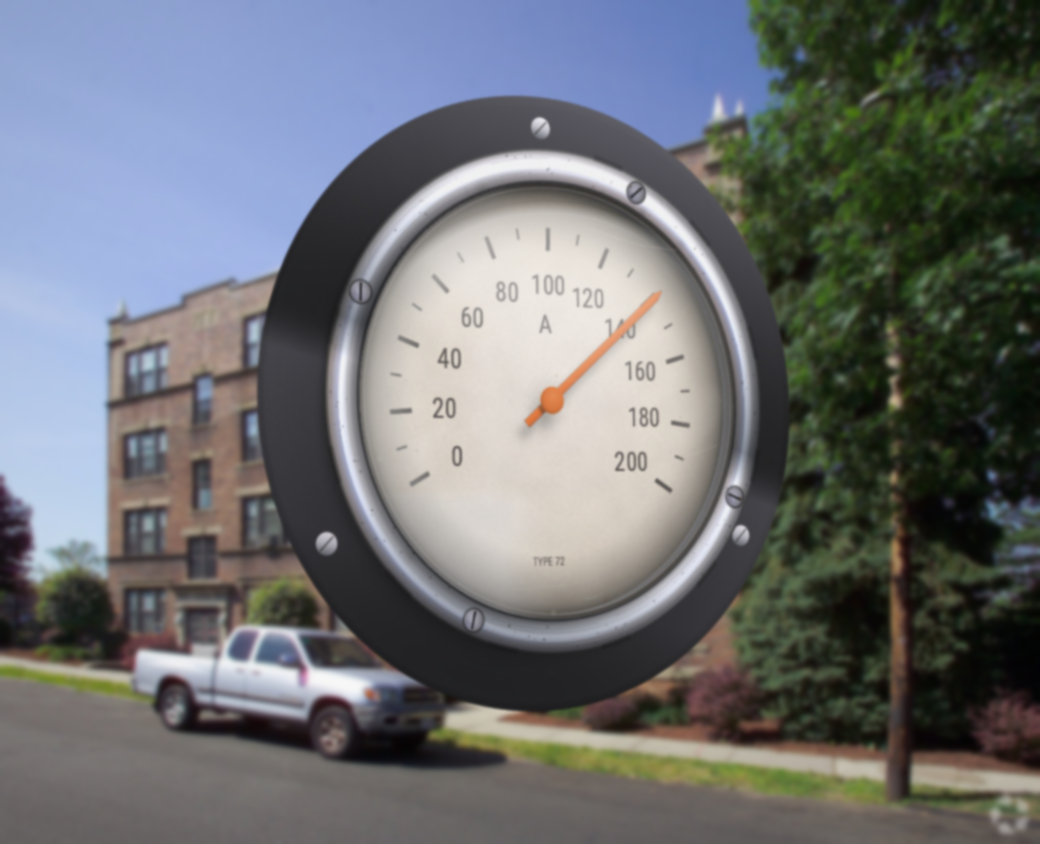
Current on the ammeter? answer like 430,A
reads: 140,A
